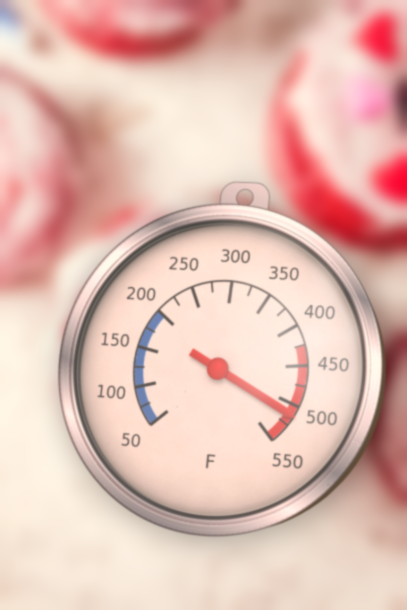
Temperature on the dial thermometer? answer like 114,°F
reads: 512.5,°F
